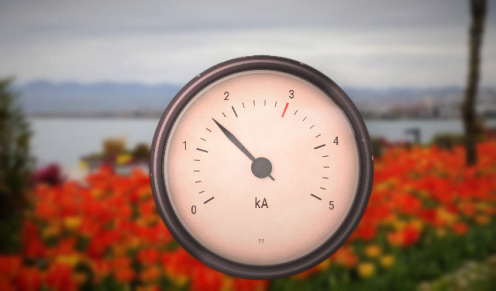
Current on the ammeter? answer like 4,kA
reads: 1.6,kA
